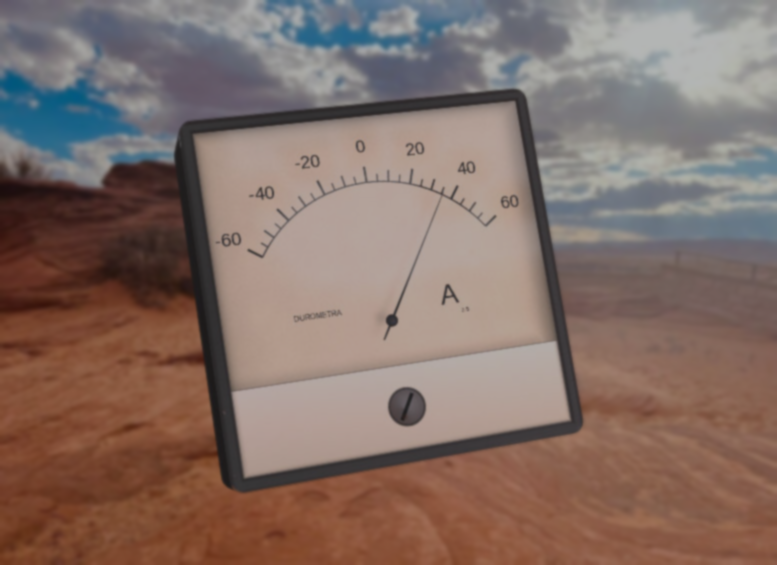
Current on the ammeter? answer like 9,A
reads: 35,A
